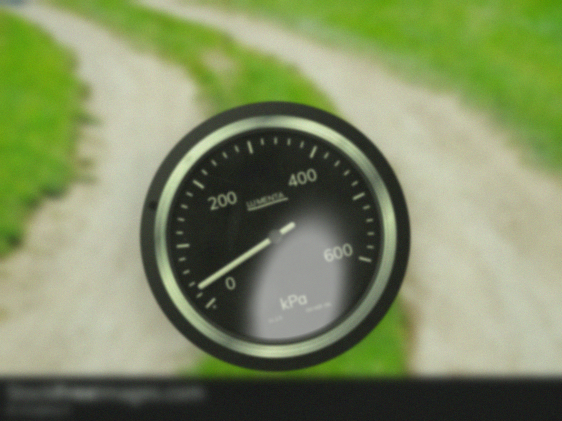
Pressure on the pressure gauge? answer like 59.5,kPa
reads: 30,kPa
